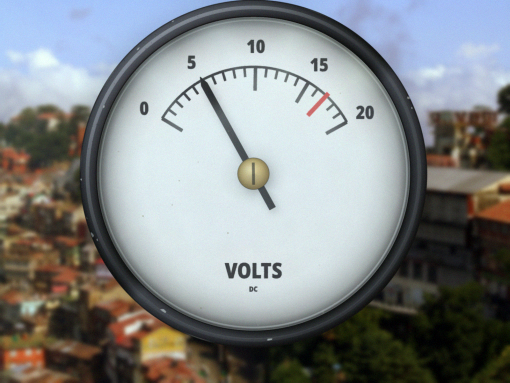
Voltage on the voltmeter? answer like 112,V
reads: 5,V
